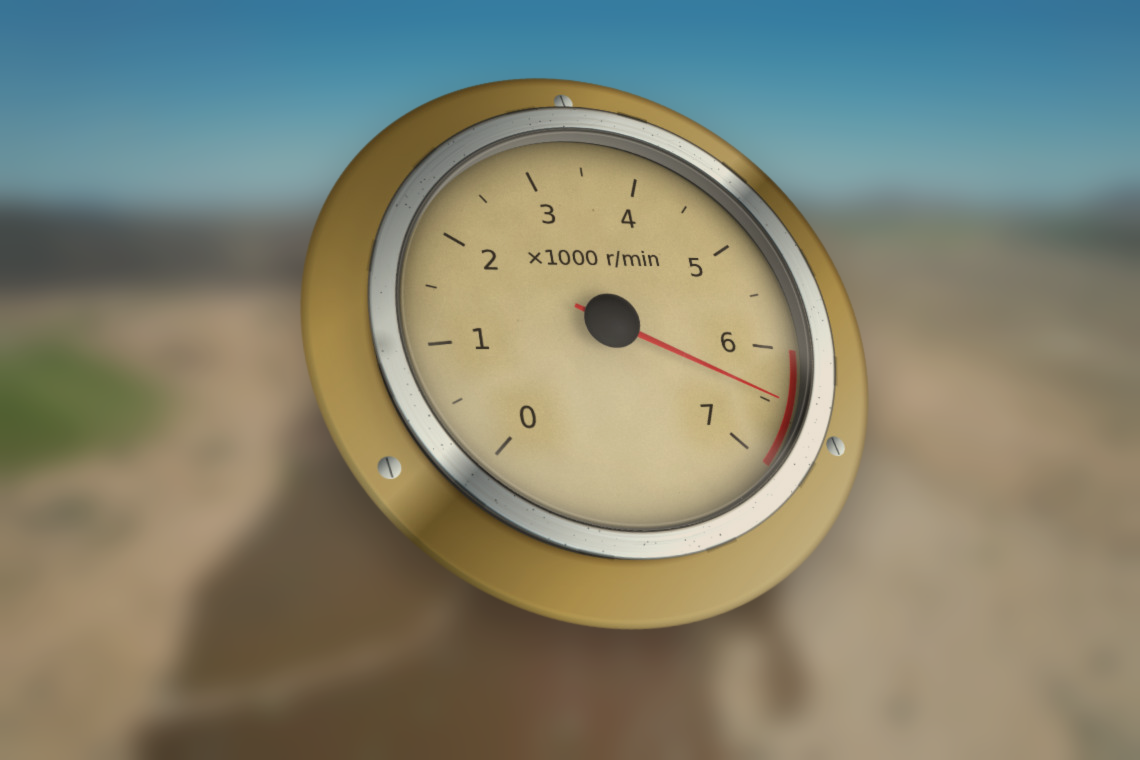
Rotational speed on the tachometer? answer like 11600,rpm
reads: 6500,rpm
